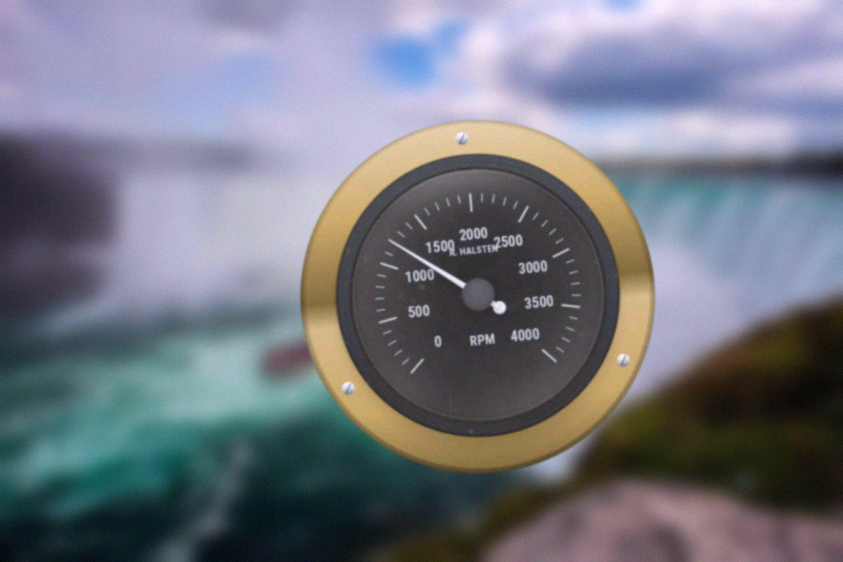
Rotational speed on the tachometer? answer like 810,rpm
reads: 1200,rpm
